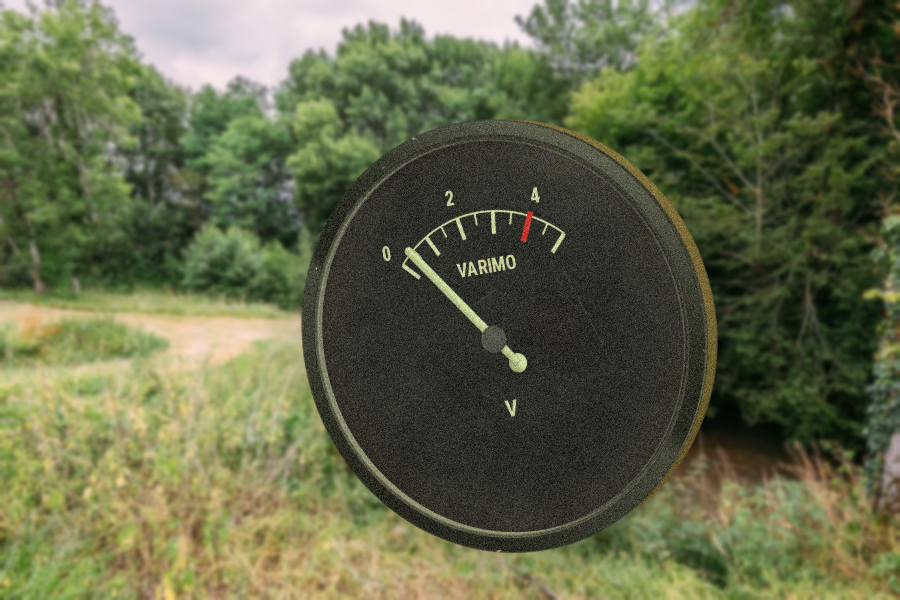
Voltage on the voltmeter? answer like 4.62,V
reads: 0.5,V
